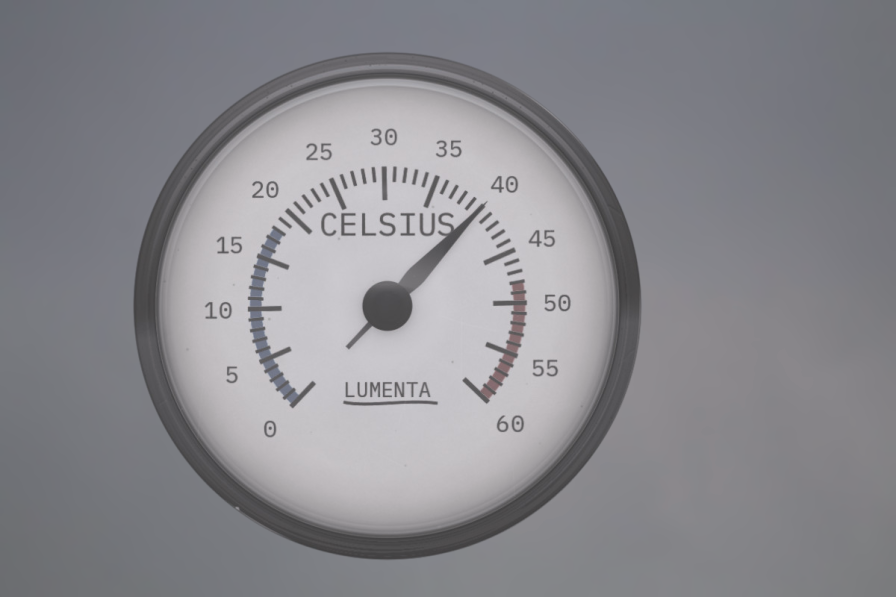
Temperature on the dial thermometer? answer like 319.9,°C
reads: 40,°C
